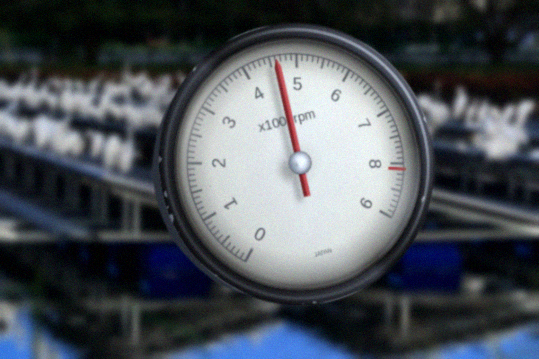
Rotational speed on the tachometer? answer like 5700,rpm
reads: 4600,rpm
